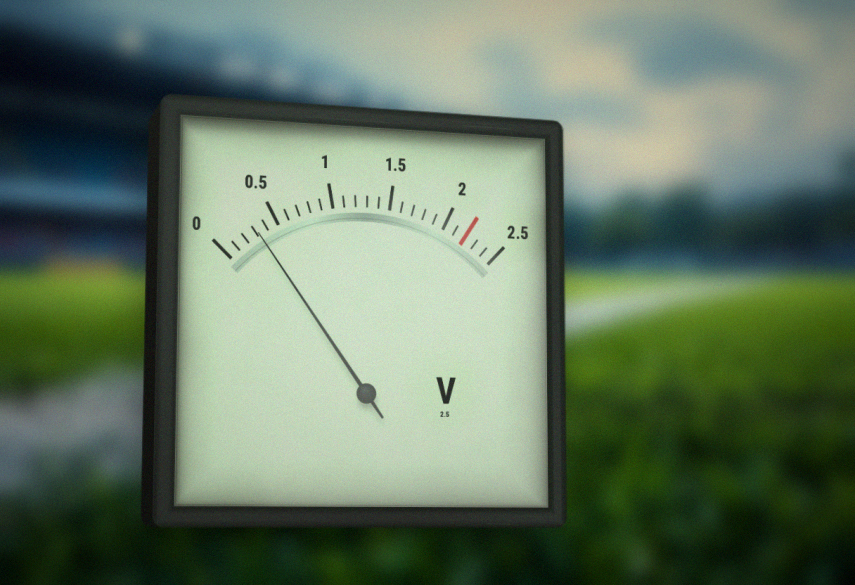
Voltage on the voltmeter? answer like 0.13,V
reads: 0.3,V
